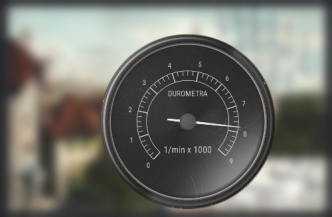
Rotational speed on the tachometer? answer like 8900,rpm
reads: 7800,rpm
